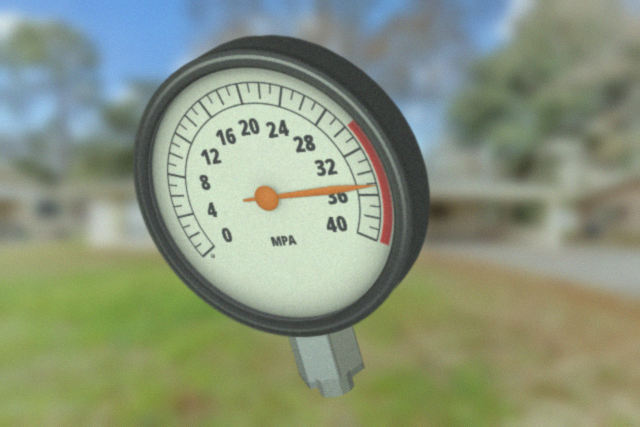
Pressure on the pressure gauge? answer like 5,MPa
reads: 35,MPa
